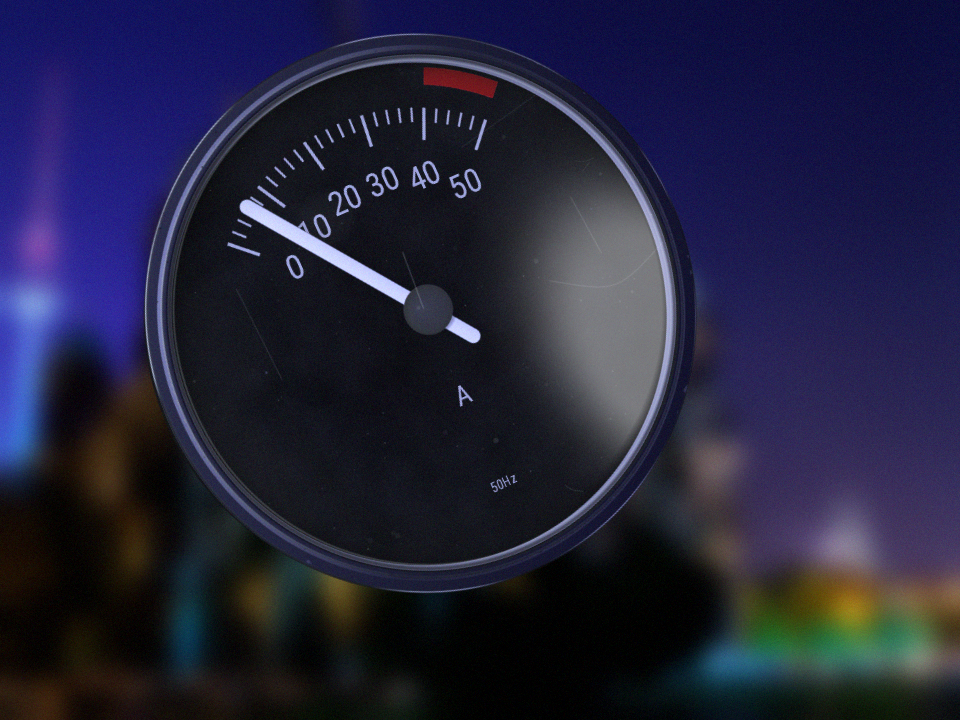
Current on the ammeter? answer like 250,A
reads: 6,A
